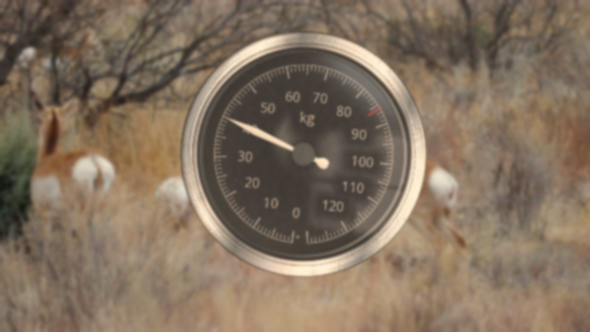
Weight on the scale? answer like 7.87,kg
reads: 40,kg
